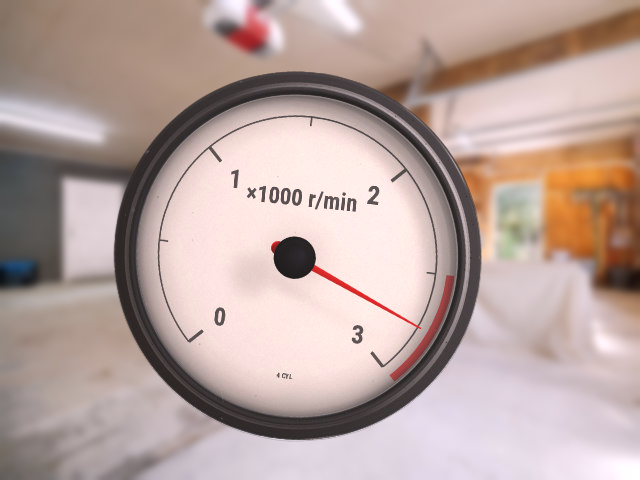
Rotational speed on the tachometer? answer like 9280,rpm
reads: 2750,rpm
